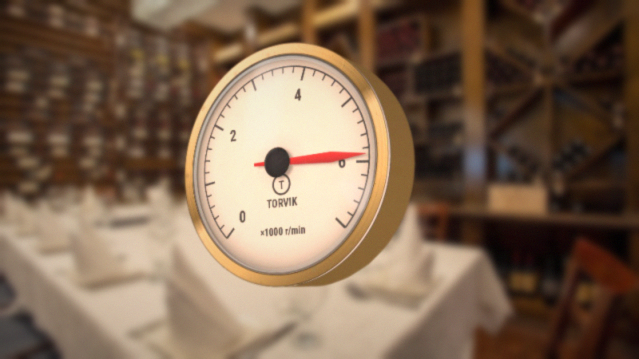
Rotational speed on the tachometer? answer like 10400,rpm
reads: 5900,rpm
